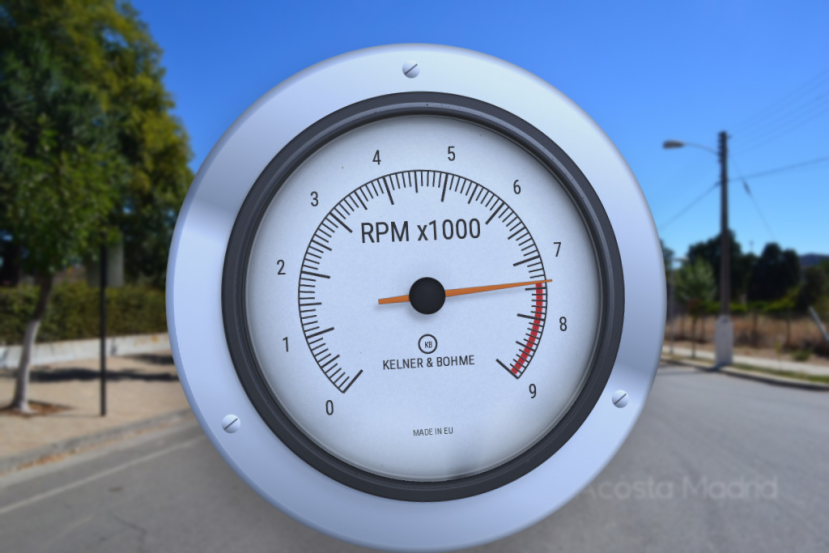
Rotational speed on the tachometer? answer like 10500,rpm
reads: 7400,rpm
